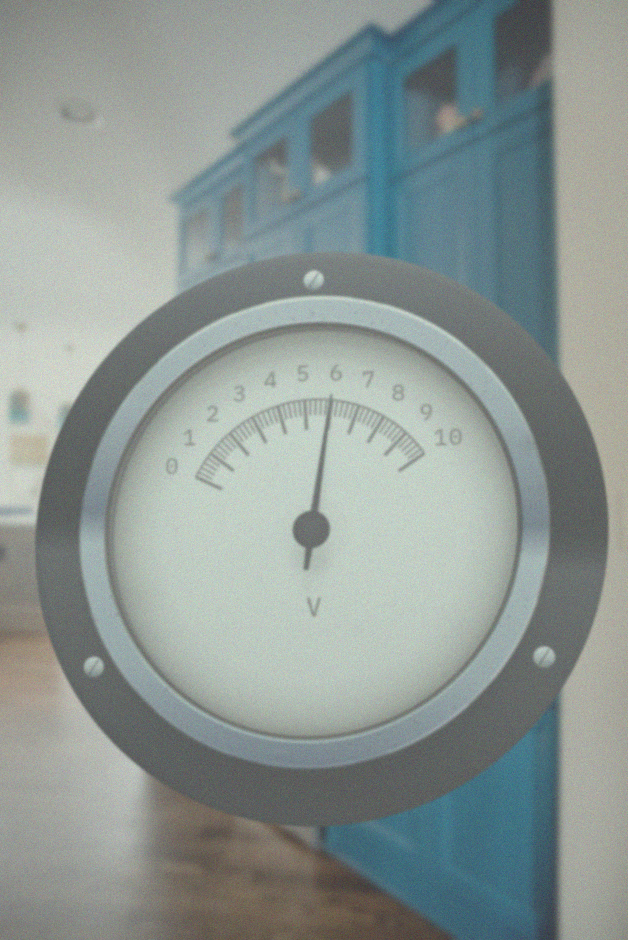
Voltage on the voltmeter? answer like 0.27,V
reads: 6,V
